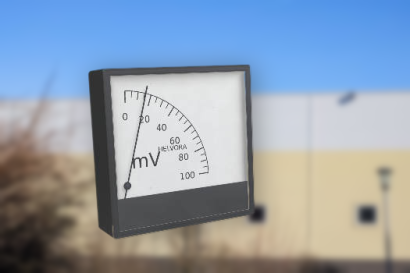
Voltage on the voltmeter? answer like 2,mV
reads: 15,mV
